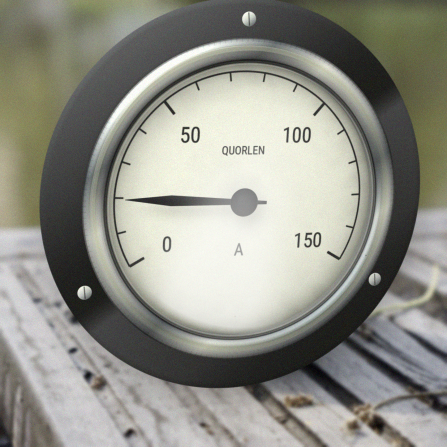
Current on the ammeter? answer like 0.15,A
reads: 20,A
